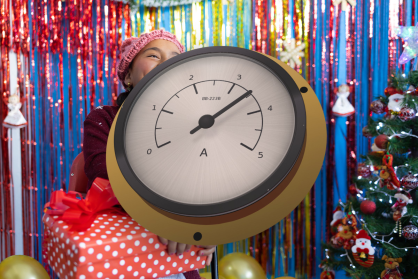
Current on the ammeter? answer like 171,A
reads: 3.5,A
